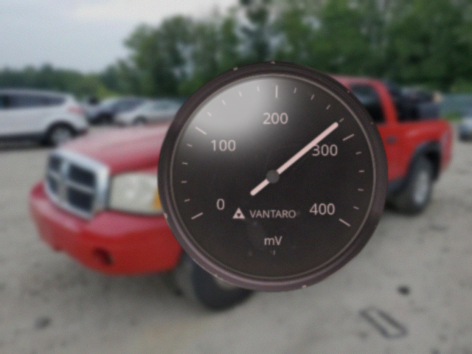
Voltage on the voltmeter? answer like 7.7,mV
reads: 280,mV
